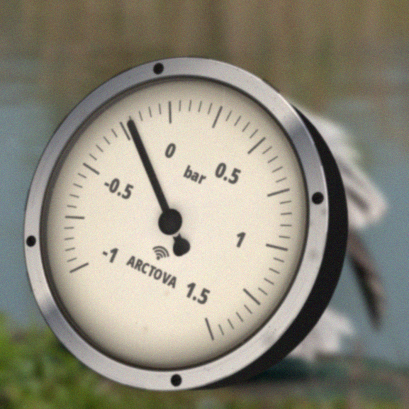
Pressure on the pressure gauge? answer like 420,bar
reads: -0.2,bar
